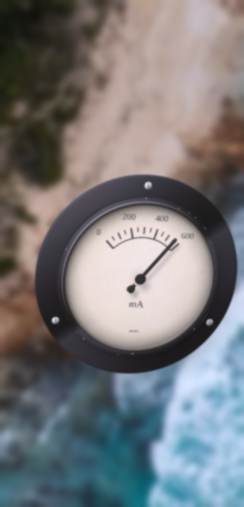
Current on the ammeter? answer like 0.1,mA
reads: 550,mA
